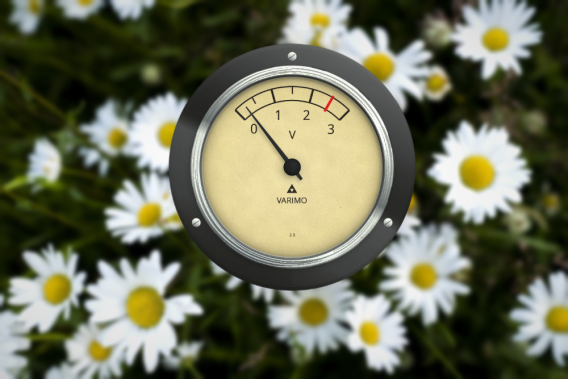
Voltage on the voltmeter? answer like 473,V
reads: 0.25,V
